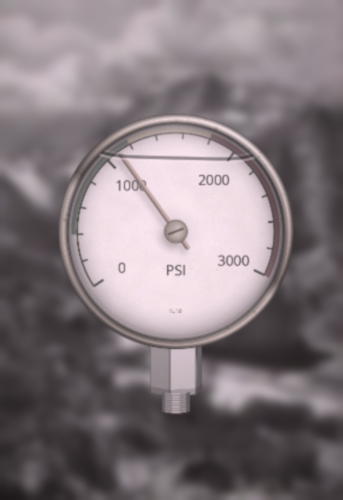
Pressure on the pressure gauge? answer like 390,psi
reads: 1100,psi
